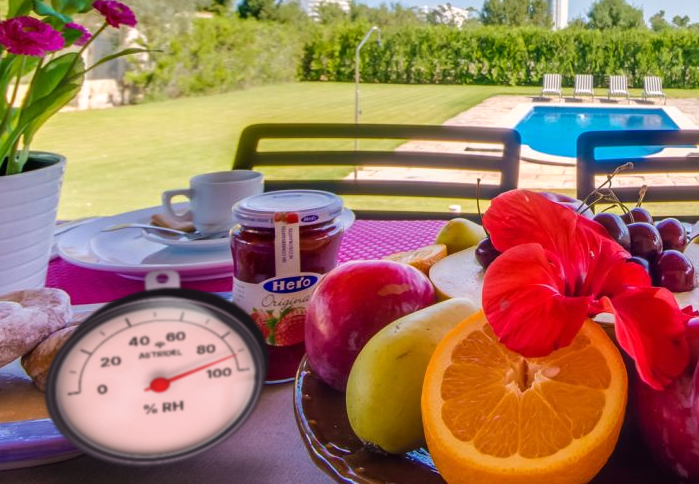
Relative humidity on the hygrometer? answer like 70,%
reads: 90,%
